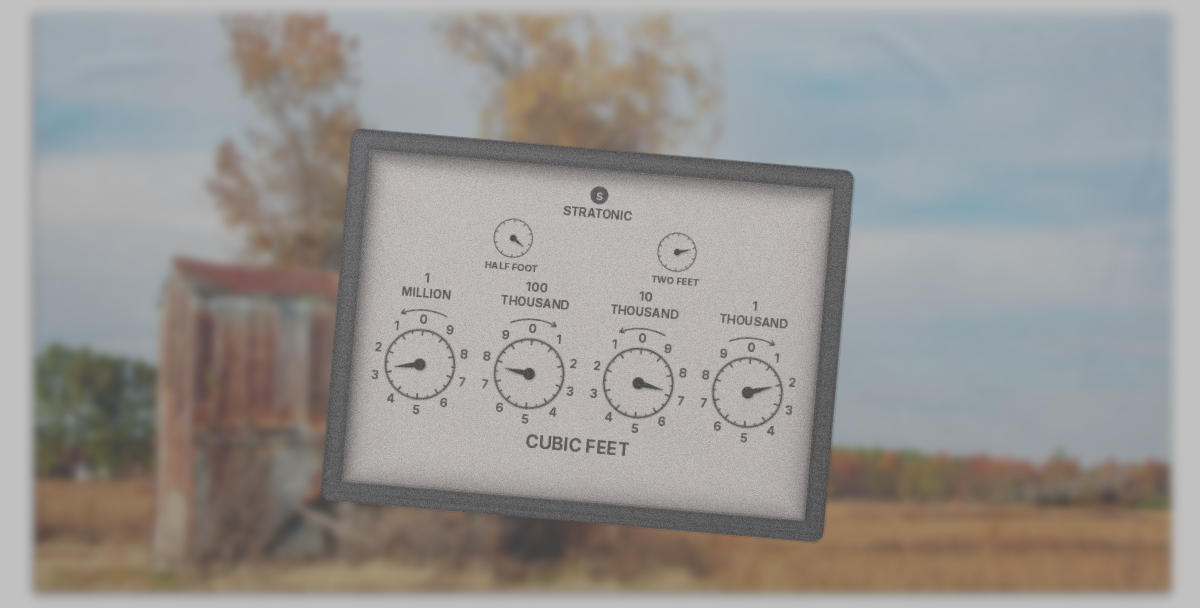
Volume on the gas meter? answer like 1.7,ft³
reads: 277200,ft³
